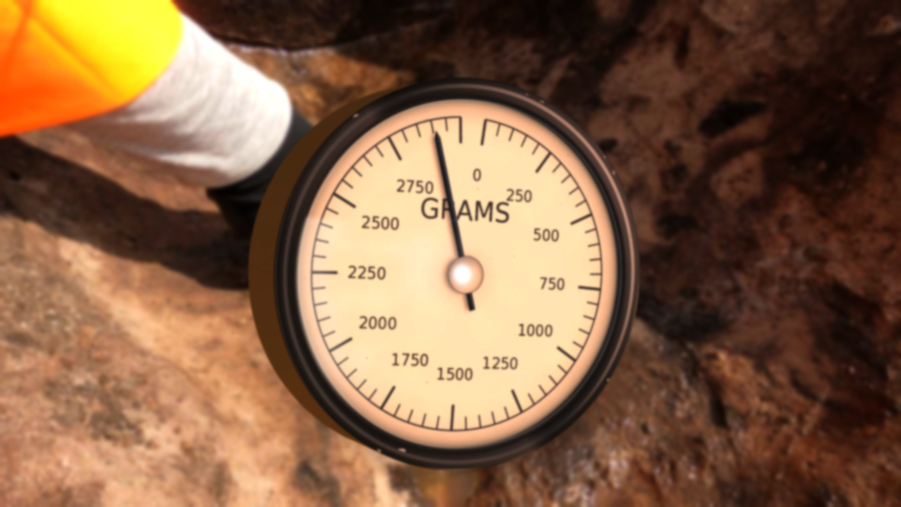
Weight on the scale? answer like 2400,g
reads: 2900,g
